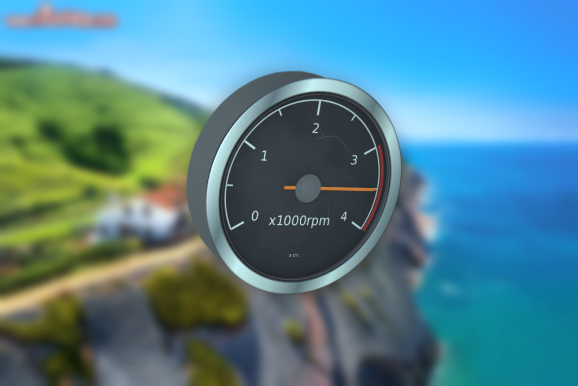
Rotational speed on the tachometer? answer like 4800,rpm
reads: 3500,rpm
